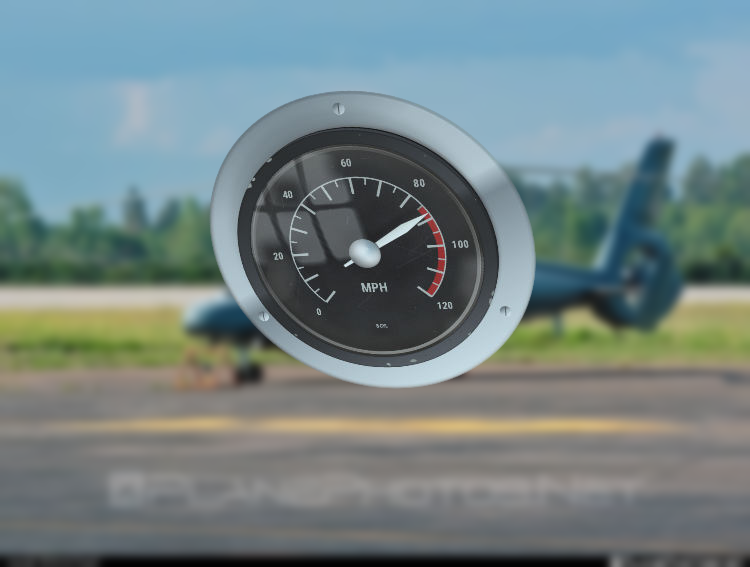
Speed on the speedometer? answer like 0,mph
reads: 87.5,mph
